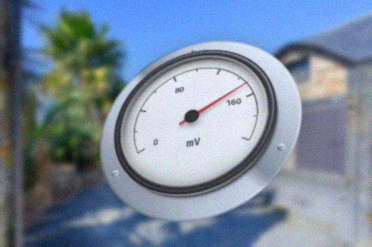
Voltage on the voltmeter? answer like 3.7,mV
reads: 150,mV
